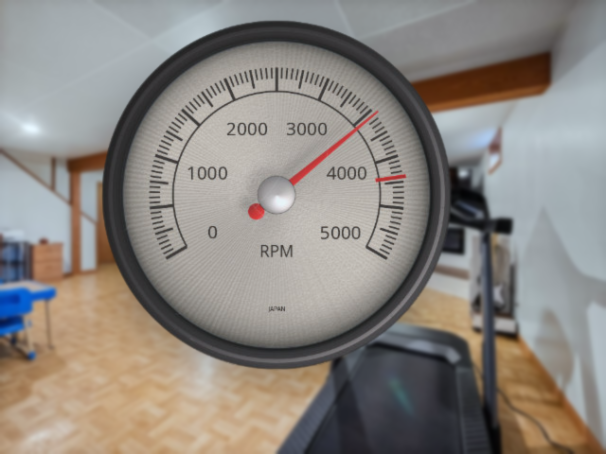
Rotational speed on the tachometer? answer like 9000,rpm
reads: 3550,rpm
